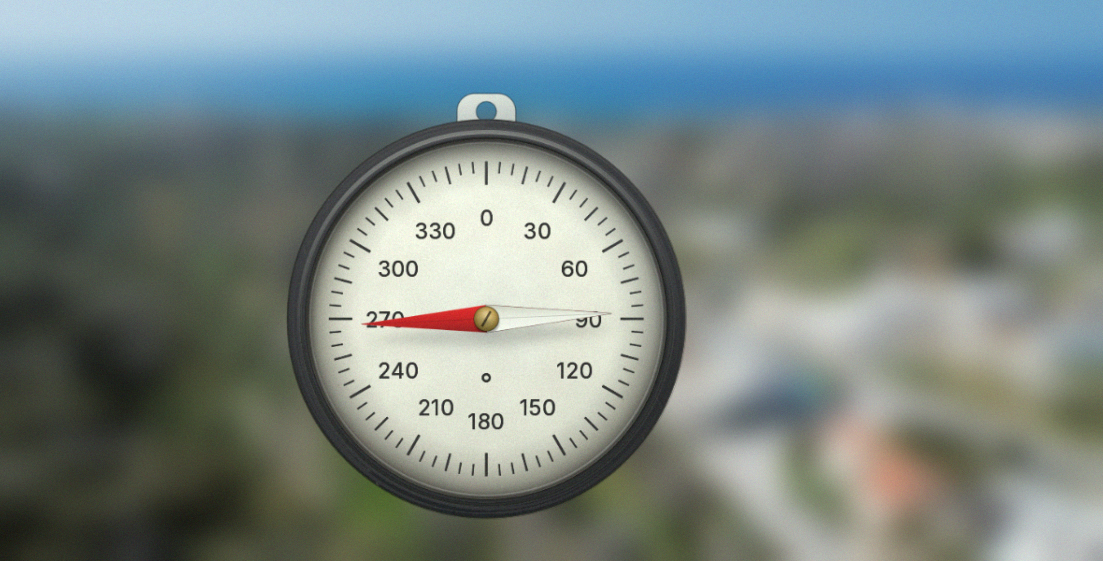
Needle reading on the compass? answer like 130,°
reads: 267.5,°
